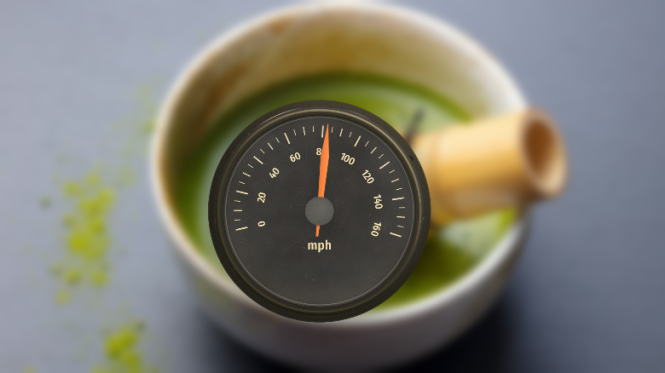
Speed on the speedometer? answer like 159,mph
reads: 82.5,mph
